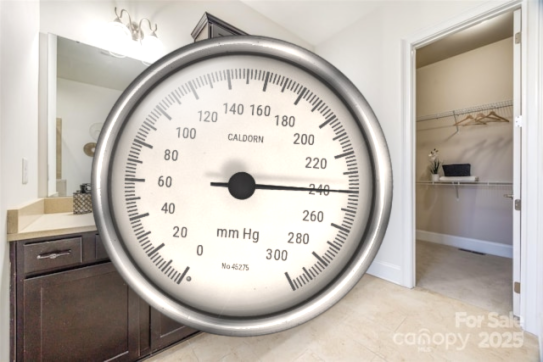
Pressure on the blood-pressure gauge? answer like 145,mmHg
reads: 240,mmHg
